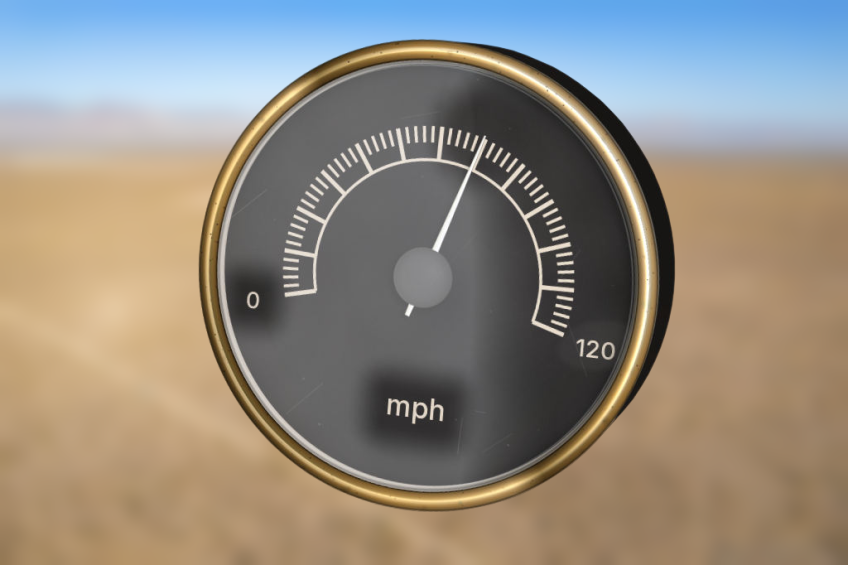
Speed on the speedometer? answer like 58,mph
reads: 70,mph
